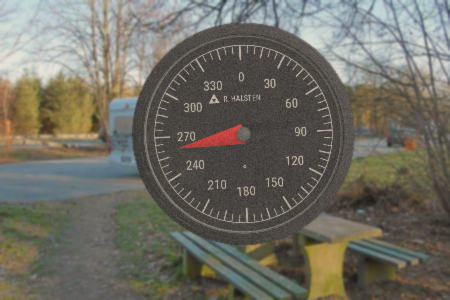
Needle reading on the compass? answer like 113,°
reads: 260,°
